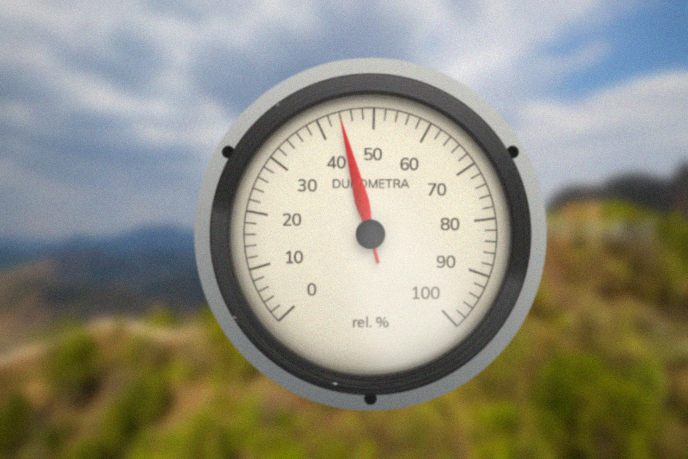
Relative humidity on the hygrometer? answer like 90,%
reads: 44,%
